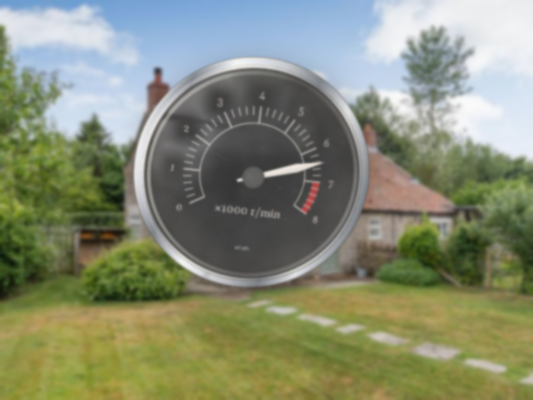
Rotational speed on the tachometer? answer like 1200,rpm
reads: 6400,rpm
